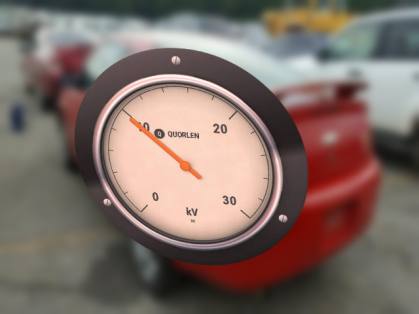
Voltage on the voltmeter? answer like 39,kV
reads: 10,kV
